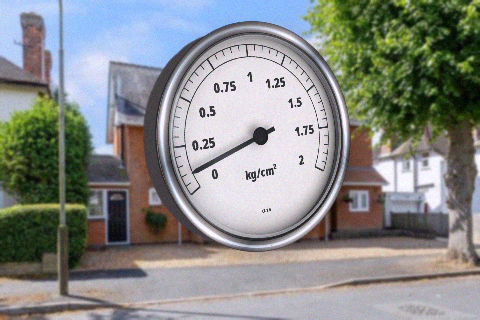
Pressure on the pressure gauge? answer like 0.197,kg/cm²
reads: 0.1,kg/cm²
